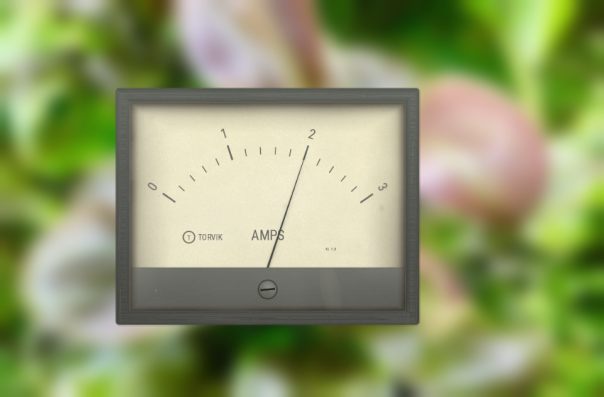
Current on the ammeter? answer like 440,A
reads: 2,A
